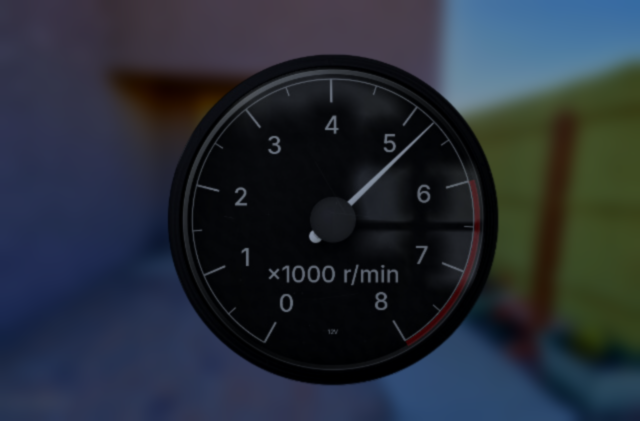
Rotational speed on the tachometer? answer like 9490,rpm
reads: 5250,rpm
